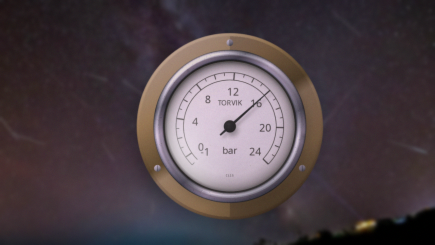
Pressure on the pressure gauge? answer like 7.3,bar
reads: 16,bar
